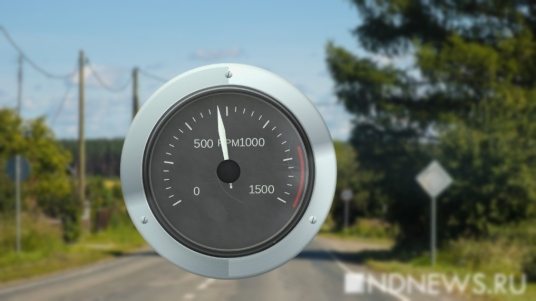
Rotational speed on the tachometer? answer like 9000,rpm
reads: 700,rpm
